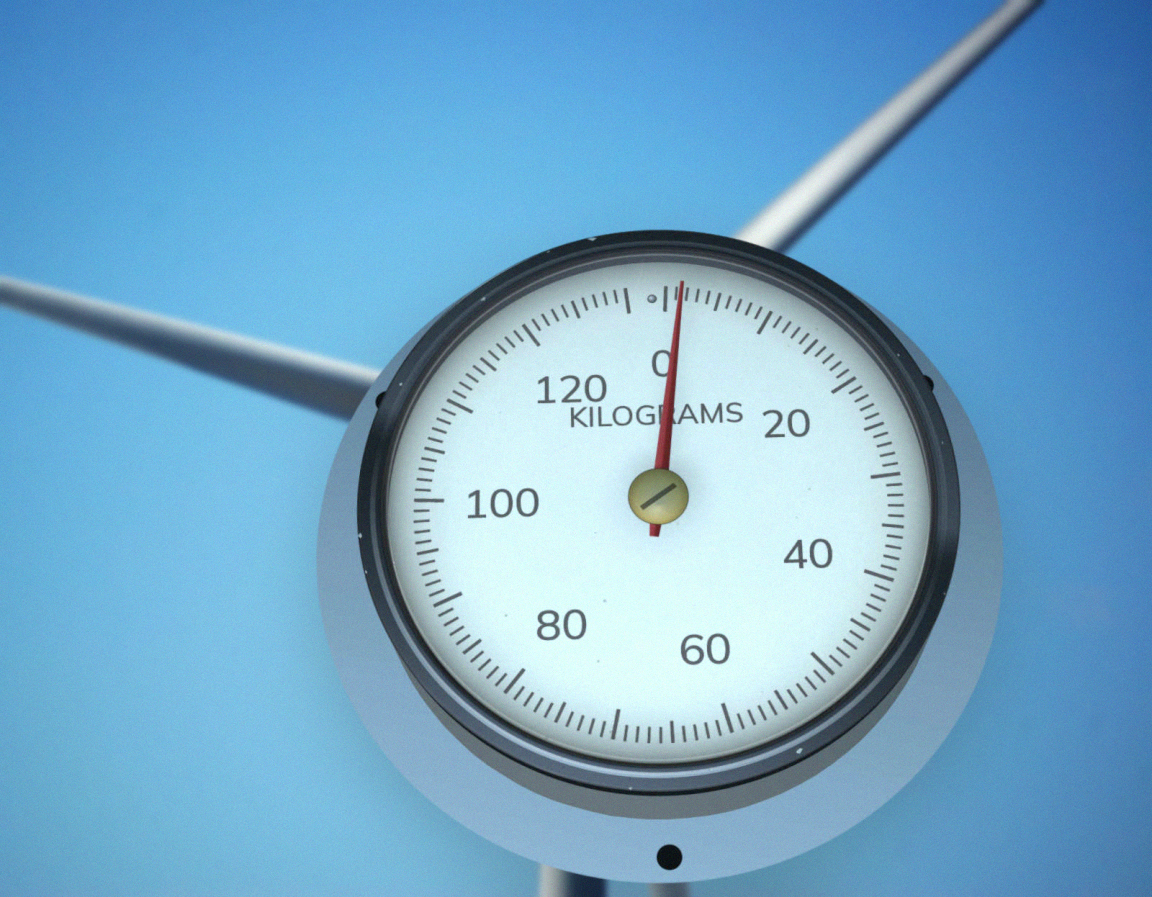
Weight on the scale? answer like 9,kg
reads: 1.5,kg
